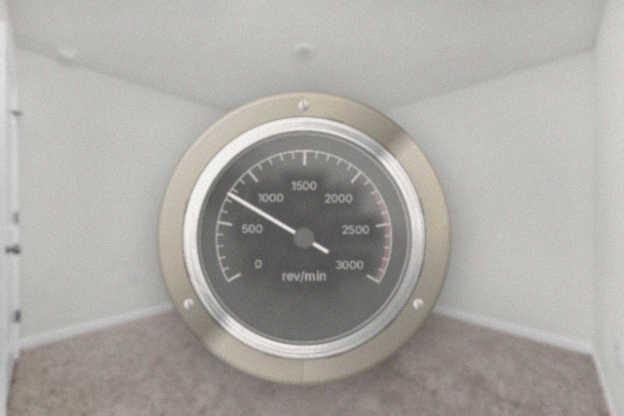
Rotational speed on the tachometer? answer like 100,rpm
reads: 750,rpm
